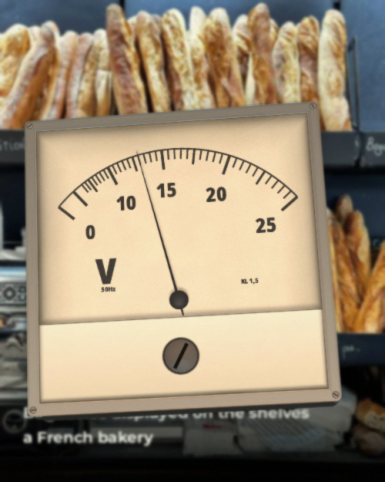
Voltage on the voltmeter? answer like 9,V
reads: 13,V
